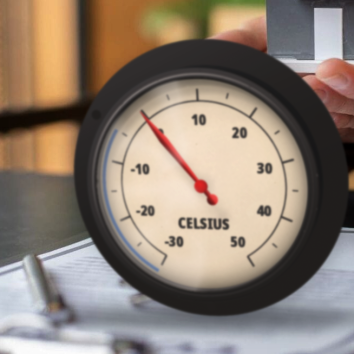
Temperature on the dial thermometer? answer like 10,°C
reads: 0,°C
